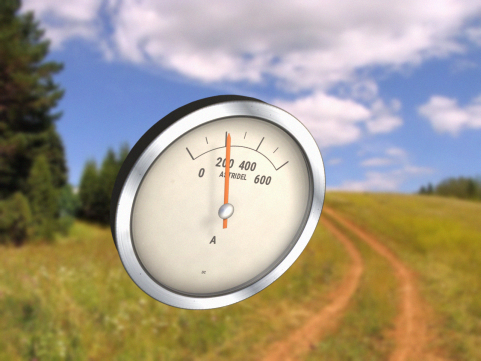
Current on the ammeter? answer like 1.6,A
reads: 200,A
